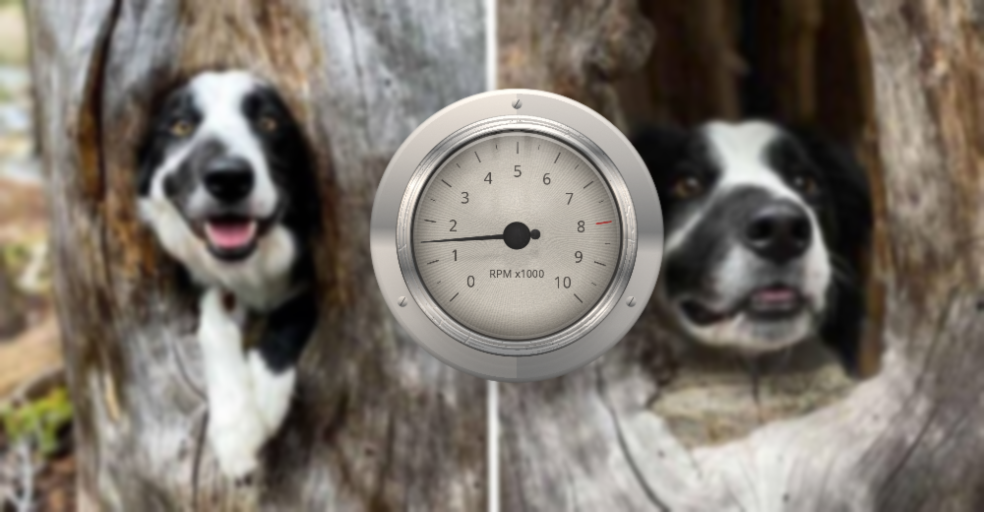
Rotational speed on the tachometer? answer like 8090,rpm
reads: 1500,rpm
